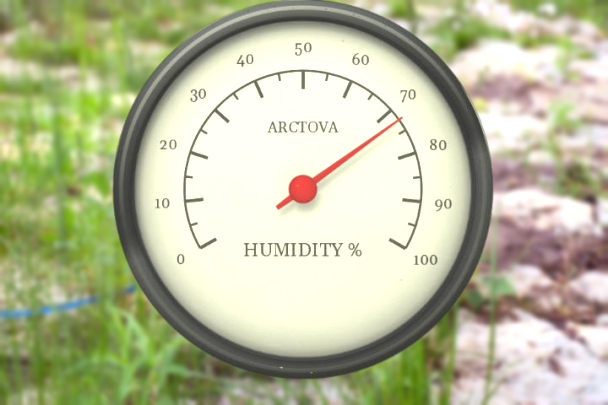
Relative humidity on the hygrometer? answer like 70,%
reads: 72.5,%
